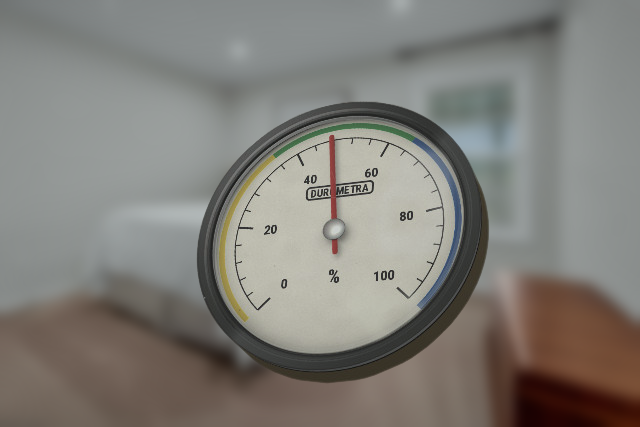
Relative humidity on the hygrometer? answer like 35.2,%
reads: 48,%
